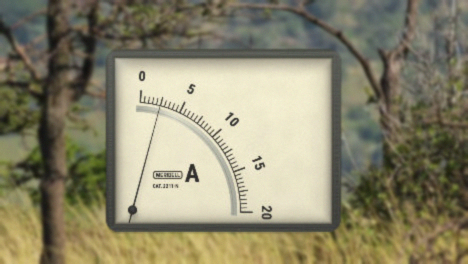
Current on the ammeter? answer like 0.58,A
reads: 2.5,A
